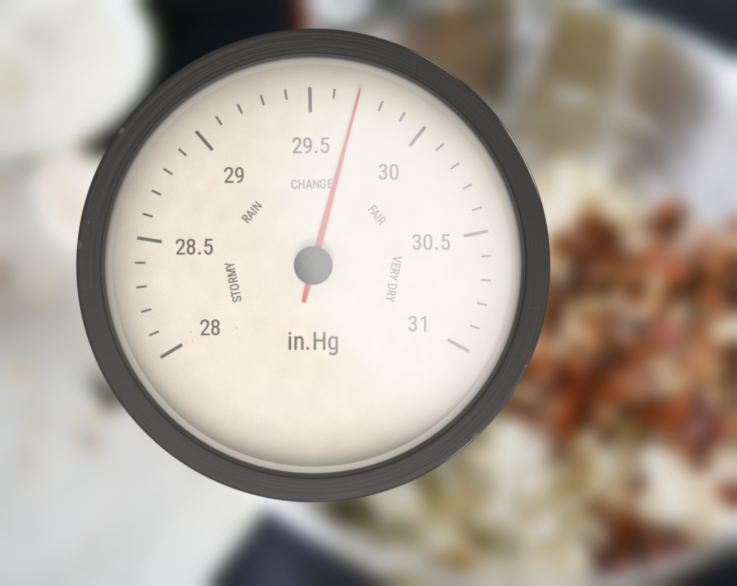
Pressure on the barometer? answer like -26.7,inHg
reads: 29.7,inHg
